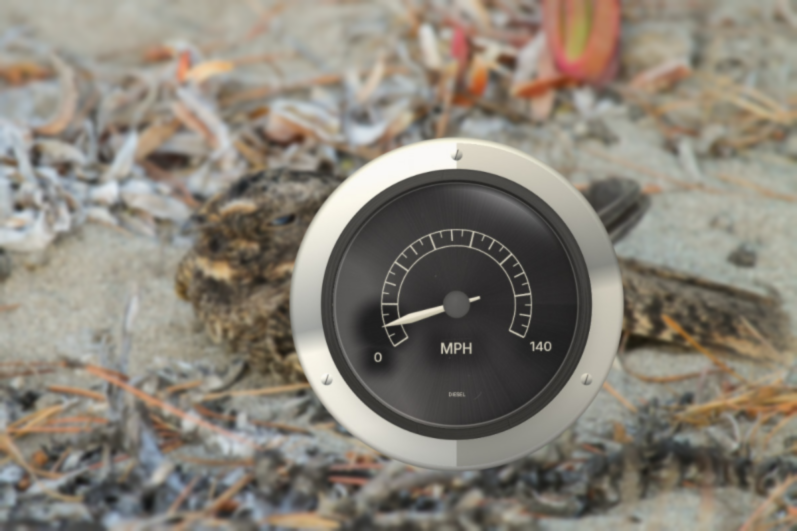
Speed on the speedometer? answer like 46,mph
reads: 10,mph
